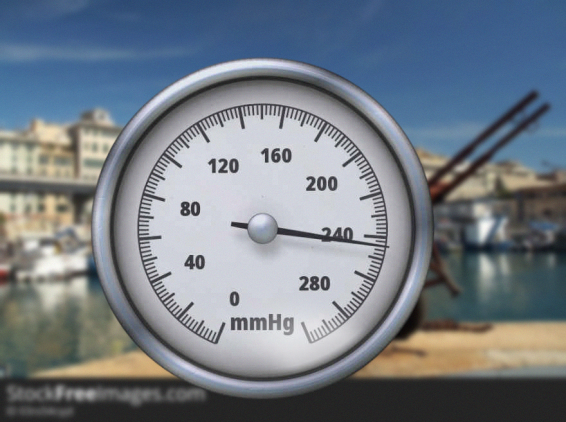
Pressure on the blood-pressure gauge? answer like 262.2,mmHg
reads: 244,mmHg
